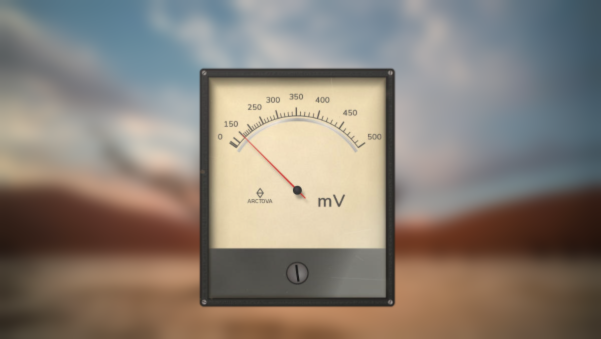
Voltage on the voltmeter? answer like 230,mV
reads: 150,mV
